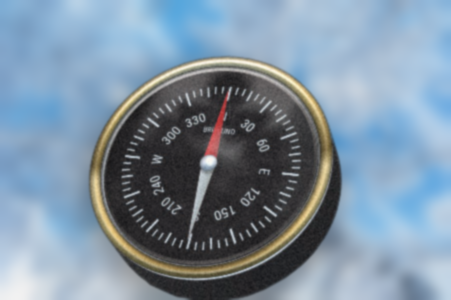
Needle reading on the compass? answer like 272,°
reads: 0,°
